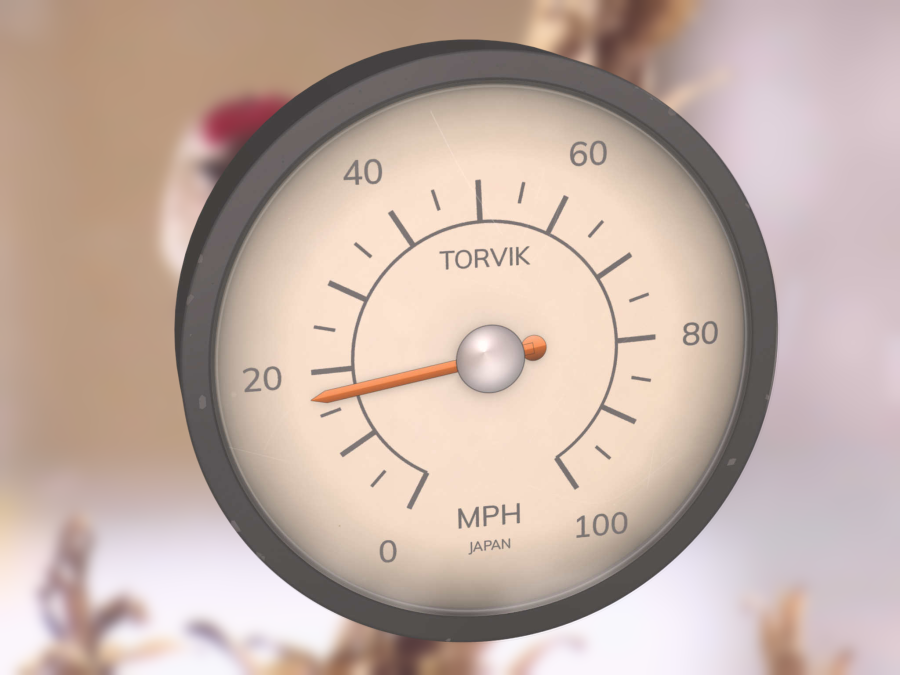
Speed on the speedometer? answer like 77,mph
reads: 17.5,mph
